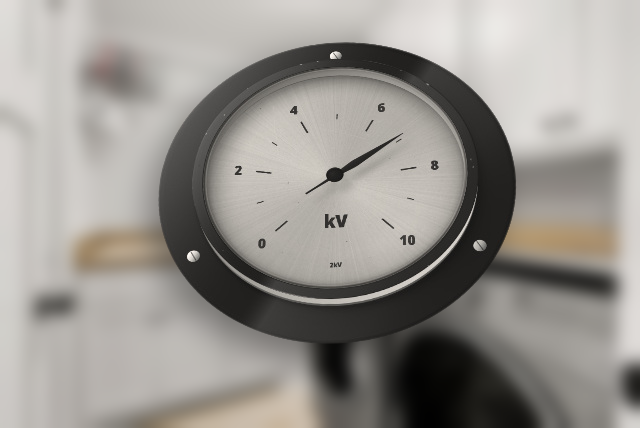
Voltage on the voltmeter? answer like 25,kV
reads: 7,kV
